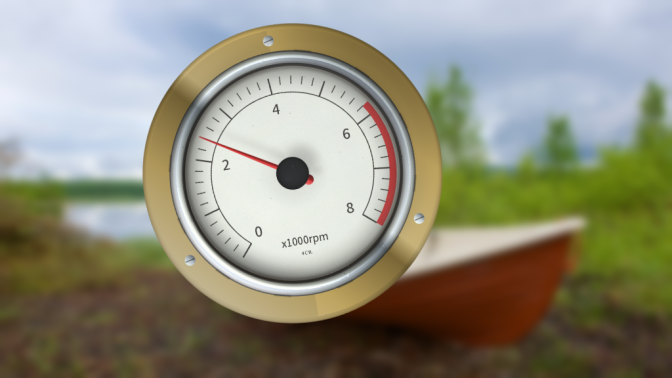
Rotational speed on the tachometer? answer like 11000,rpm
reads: 2400,rpm
